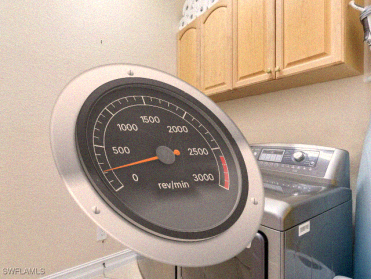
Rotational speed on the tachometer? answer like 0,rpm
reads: 200,rpm
